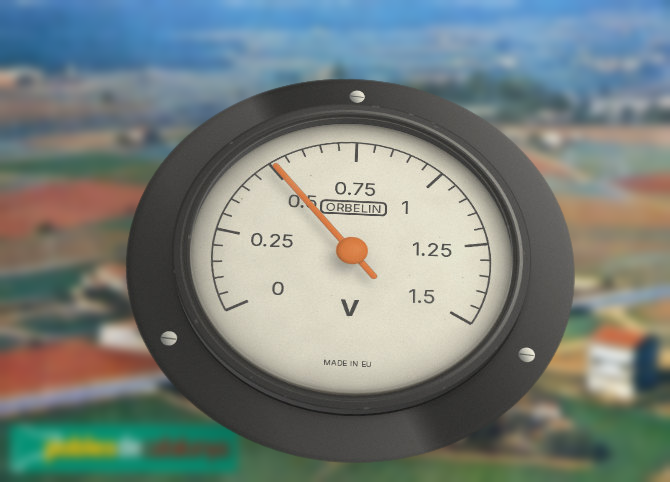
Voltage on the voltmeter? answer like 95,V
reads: 0.5,V
